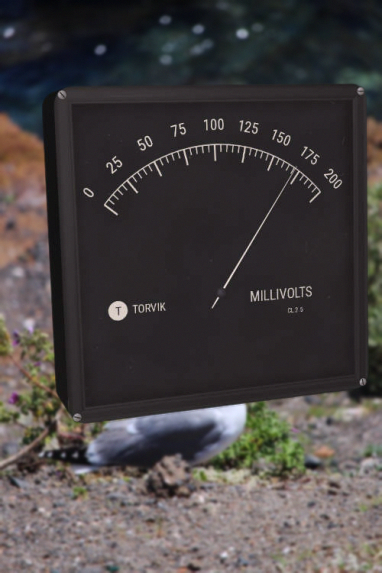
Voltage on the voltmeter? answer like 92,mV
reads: 170,mV
